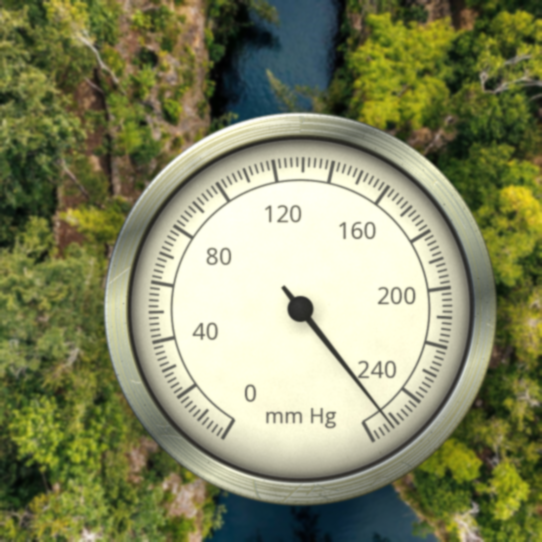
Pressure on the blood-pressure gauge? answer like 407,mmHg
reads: 252,mmHg
